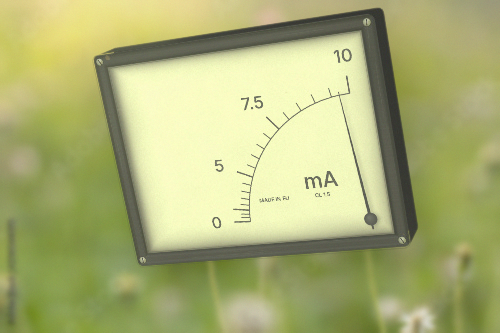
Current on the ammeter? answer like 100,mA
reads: 9.75,mA
